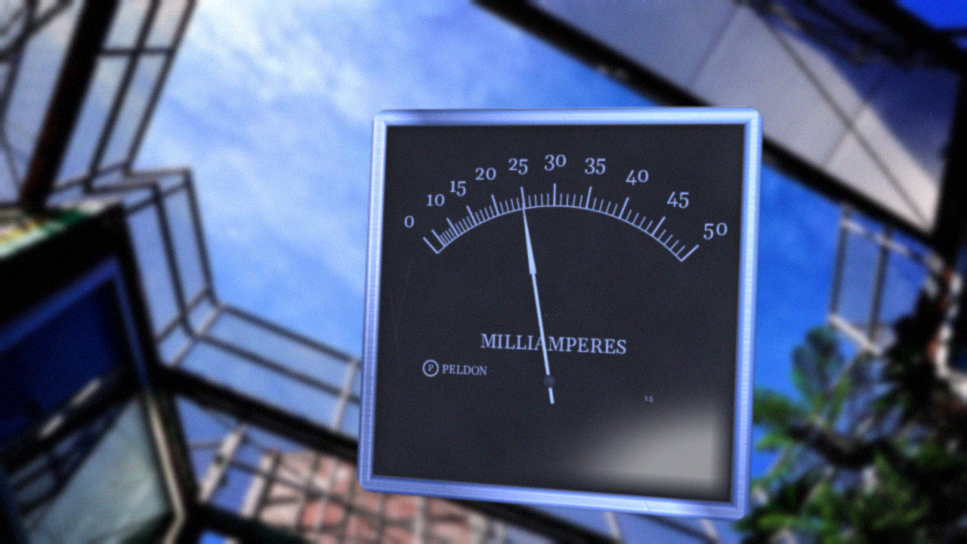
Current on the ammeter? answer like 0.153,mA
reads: 25,mA
